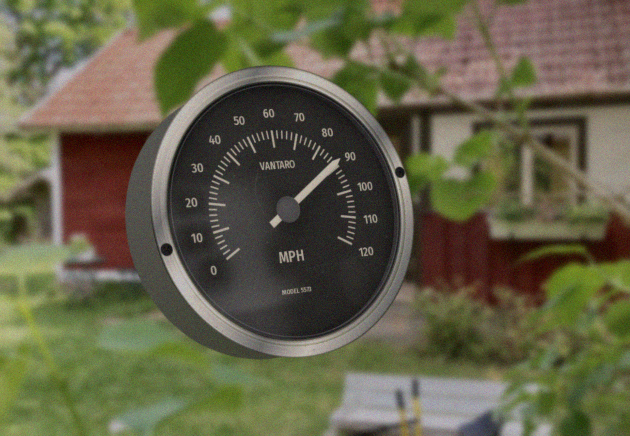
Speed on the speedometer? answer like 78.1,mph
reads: 88,mph
